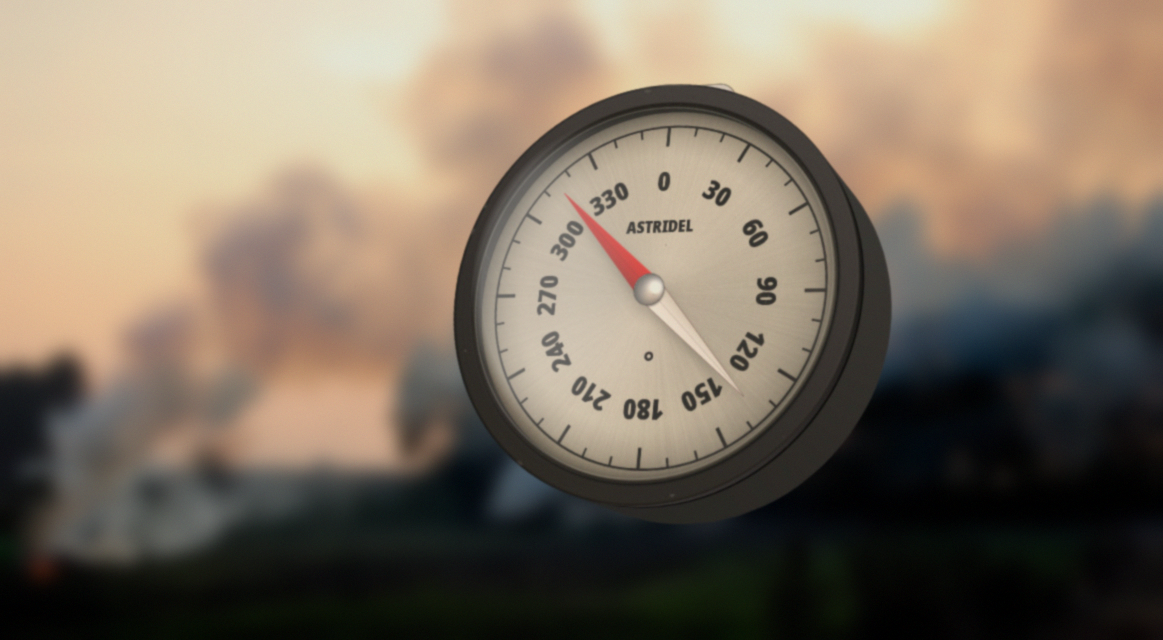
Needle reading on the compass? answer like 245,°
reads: 315,°
